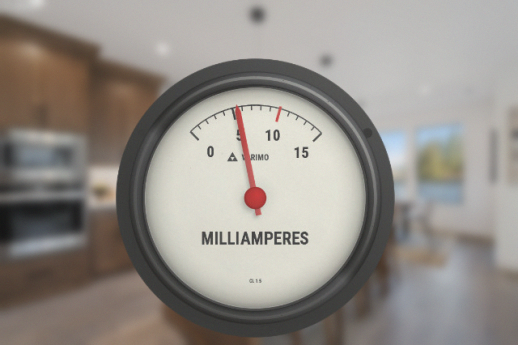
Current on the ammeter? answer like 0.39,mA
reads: 5.5,mA
